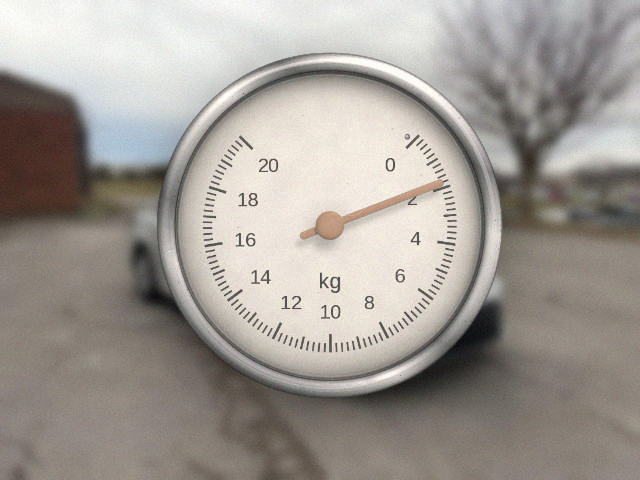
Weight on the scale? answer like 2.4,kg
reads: 1.8,kg
